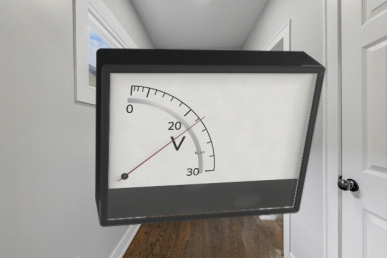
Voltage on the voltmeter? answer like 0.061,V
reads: 22,V
